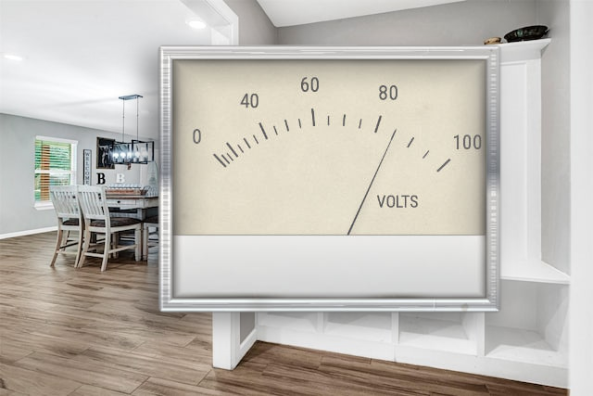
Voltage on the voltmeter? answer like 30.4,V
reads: 85,V
